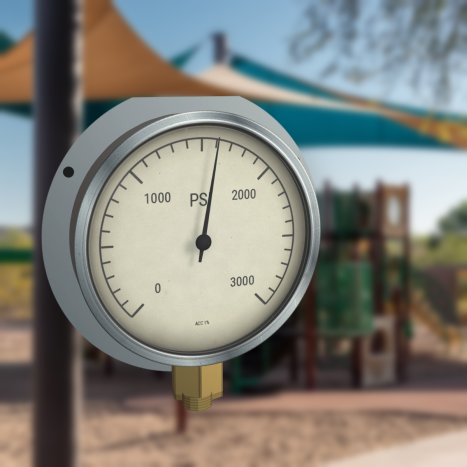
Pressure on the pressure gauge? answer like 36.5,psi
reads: 1600,psi
